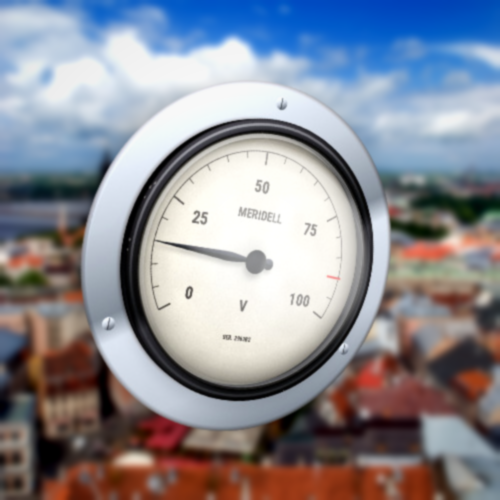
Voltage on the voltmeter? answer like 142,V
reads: 15,V
